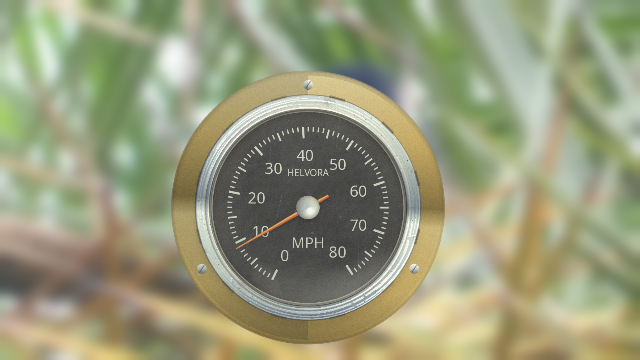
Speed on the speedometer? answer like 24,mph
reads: 9,mph
